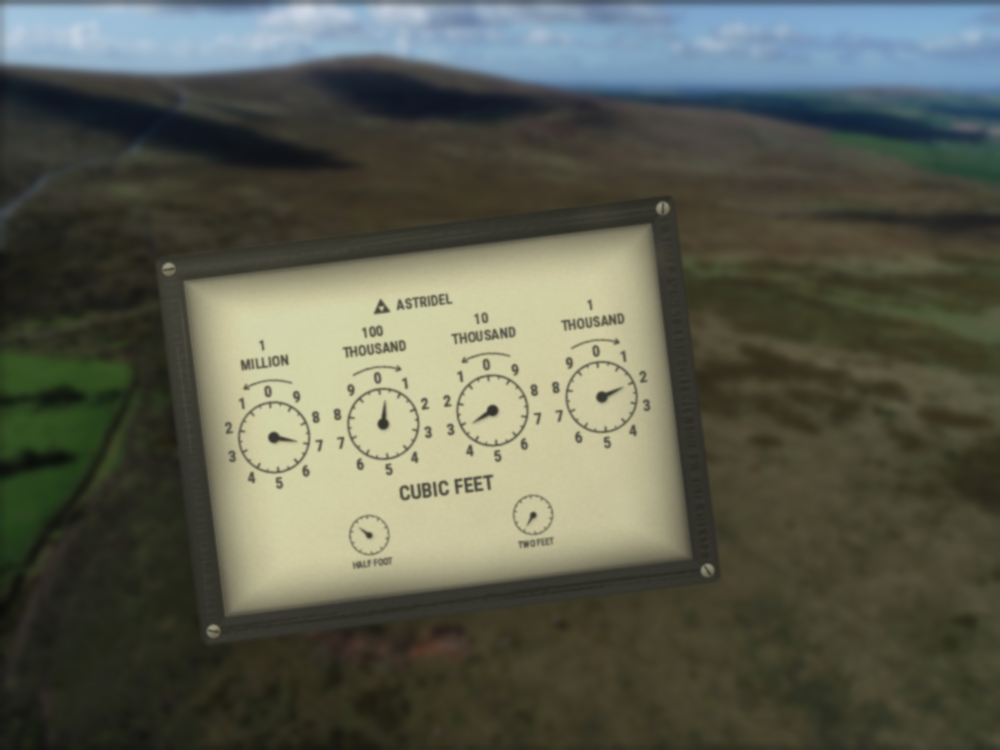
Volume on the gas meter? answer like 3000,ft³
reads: 703200,ft³
